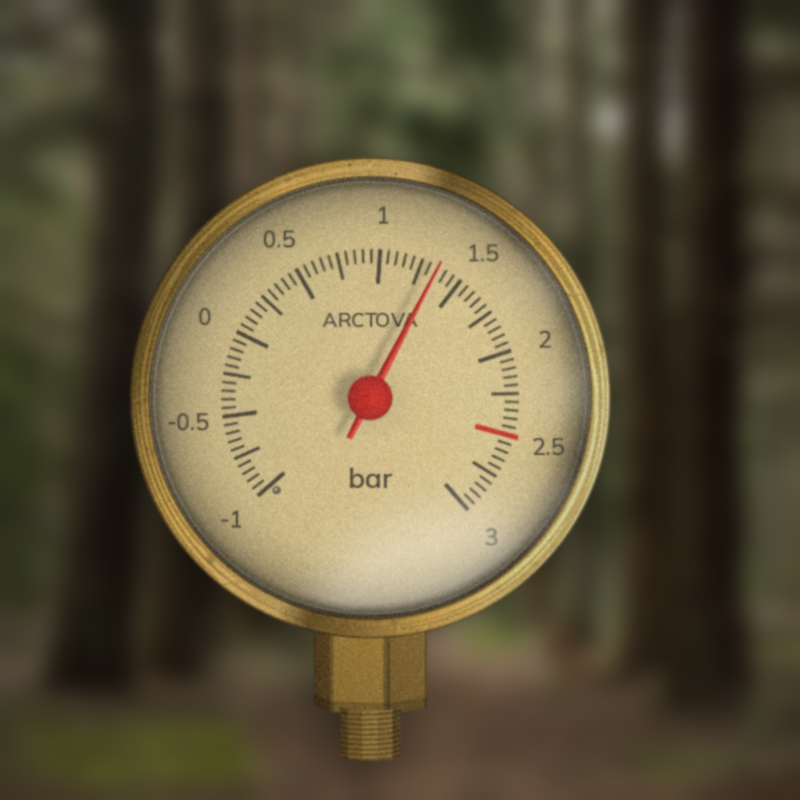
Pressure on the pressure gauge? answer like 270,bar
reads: 1.35,bar
